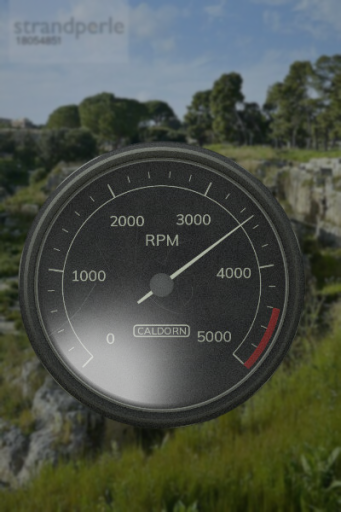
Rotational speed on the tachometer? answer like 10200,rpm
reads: 3500,rpm
